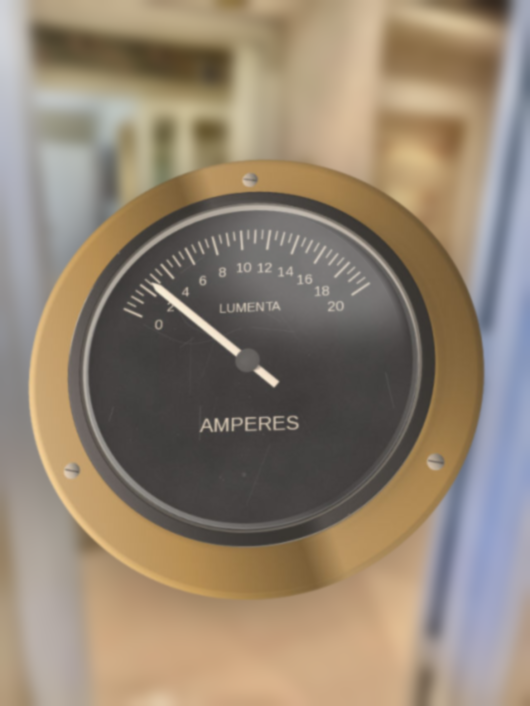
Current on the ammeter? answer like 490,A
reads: 2.5,A
